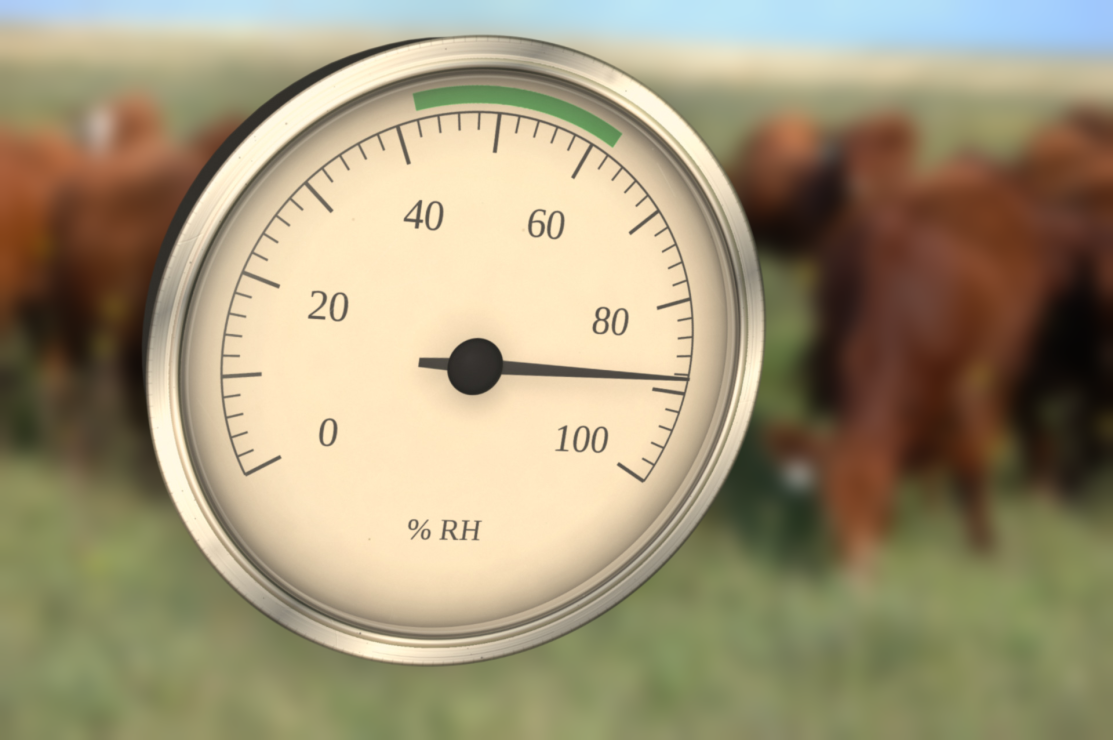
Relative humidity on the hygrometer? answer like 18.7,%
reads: 88,%
